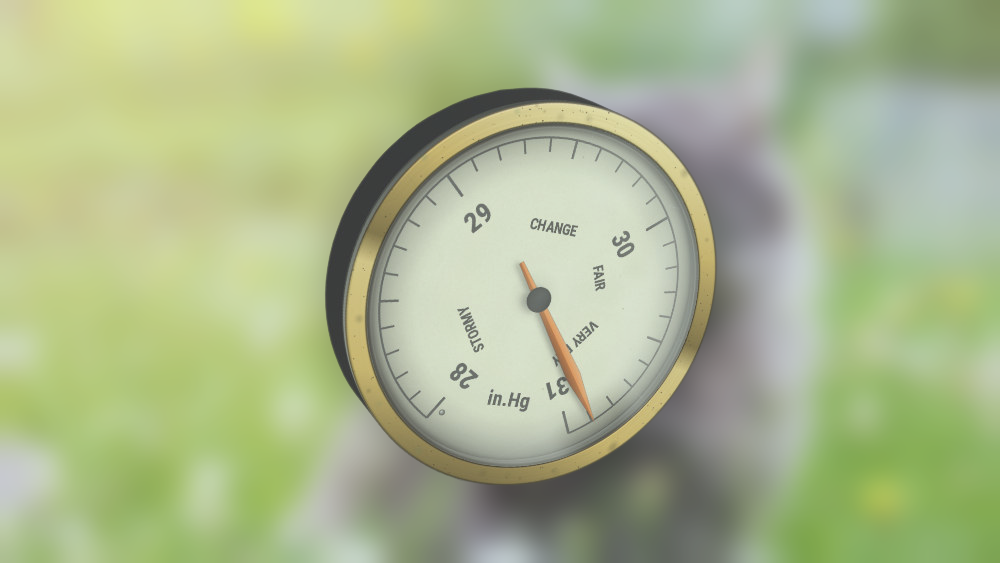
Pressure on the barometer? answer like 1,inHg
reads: 30.9,inHg
